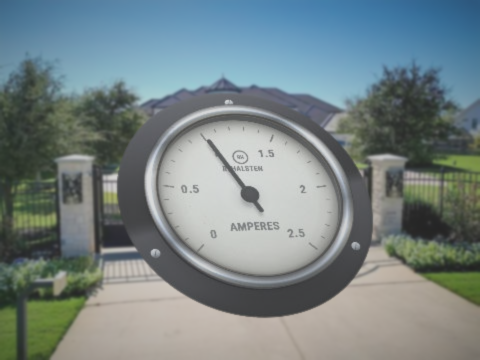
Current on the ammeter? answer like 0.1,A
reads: 1,A
